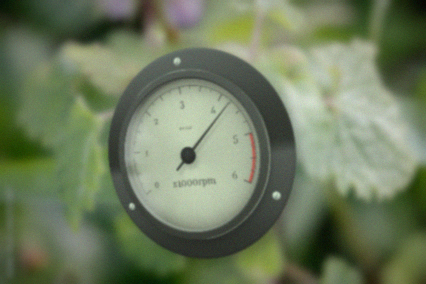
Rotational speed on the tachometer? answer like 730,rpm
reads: 4250,rpm
